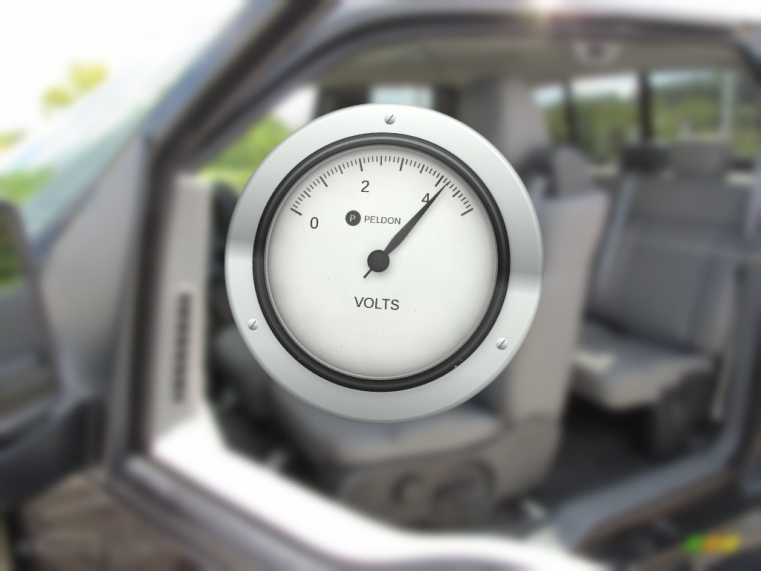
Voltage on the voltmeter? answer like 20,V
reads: 4.2,V
